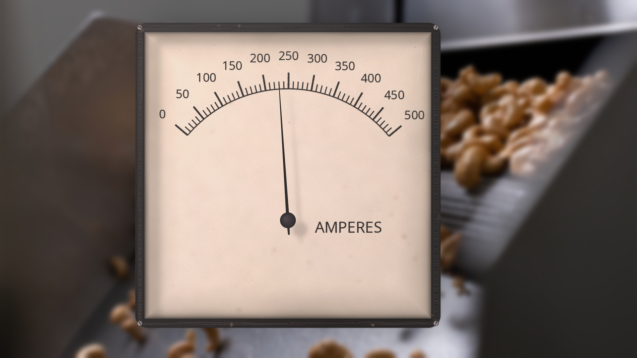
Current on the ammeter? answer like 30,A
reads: 230,A
